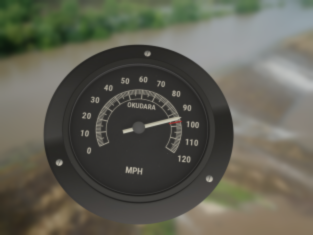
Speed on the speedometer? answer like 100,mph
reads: 95,mph
